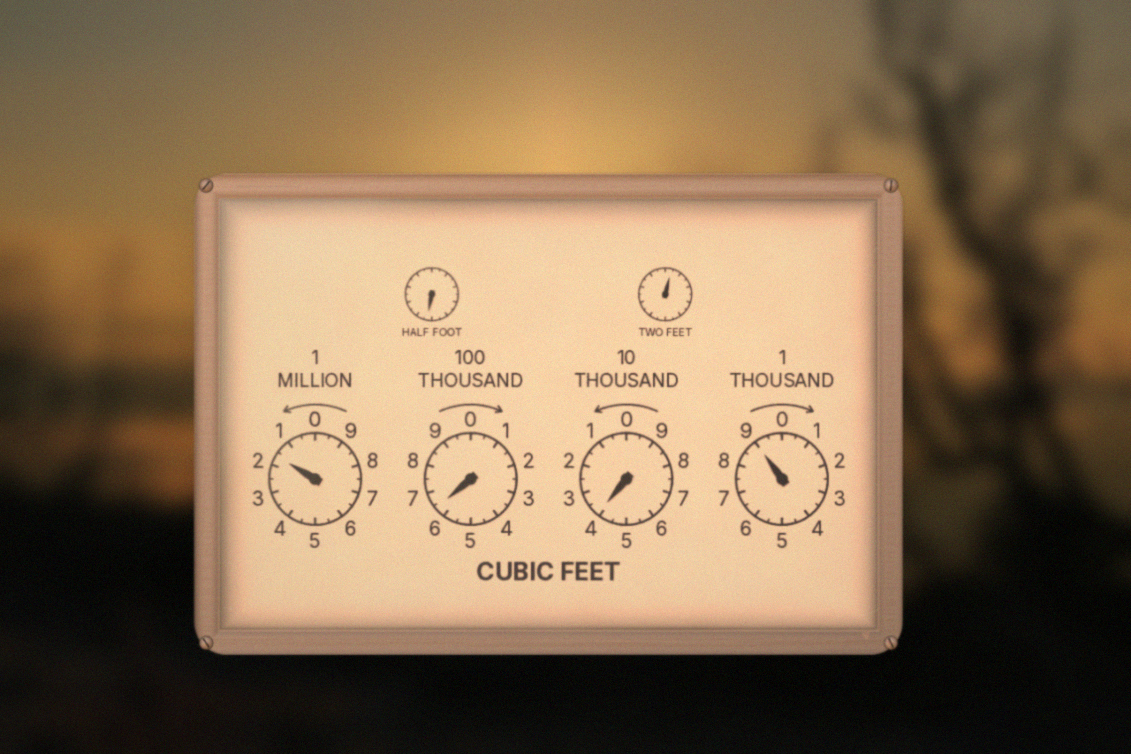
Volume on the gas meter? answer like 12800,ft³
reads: 163900,ft³
